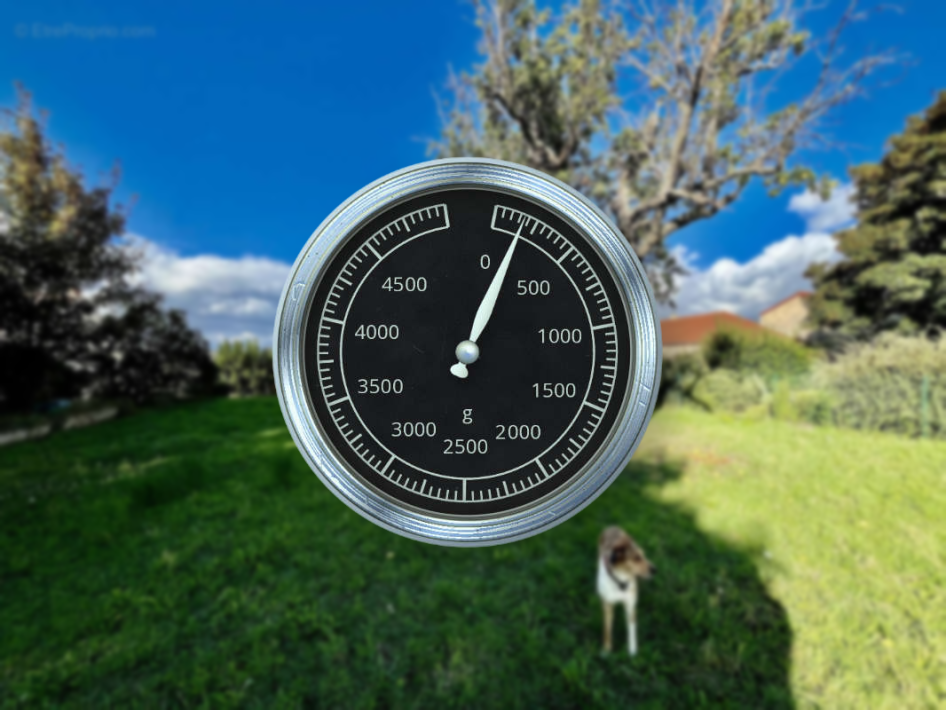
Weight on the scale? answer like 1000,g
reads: 175,g
